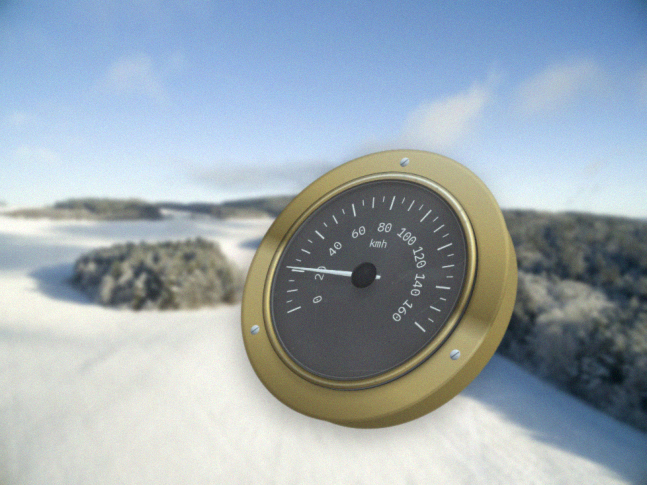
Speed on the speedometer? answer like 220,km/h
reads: 20,km/h
